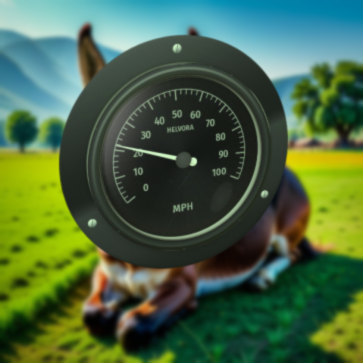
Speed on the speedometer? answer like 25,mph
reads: 22,mph
